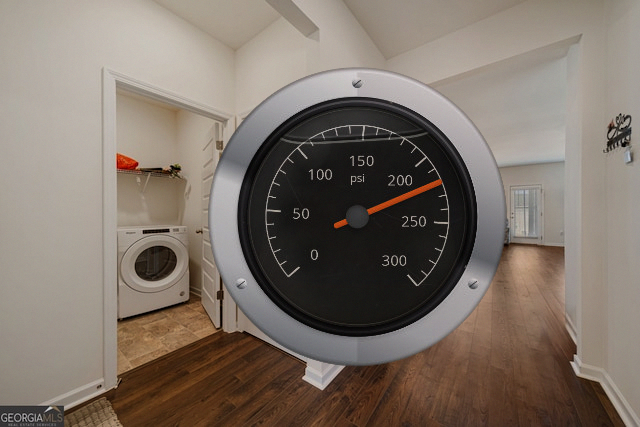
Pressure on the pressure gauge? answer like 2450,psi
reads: 220,psi
